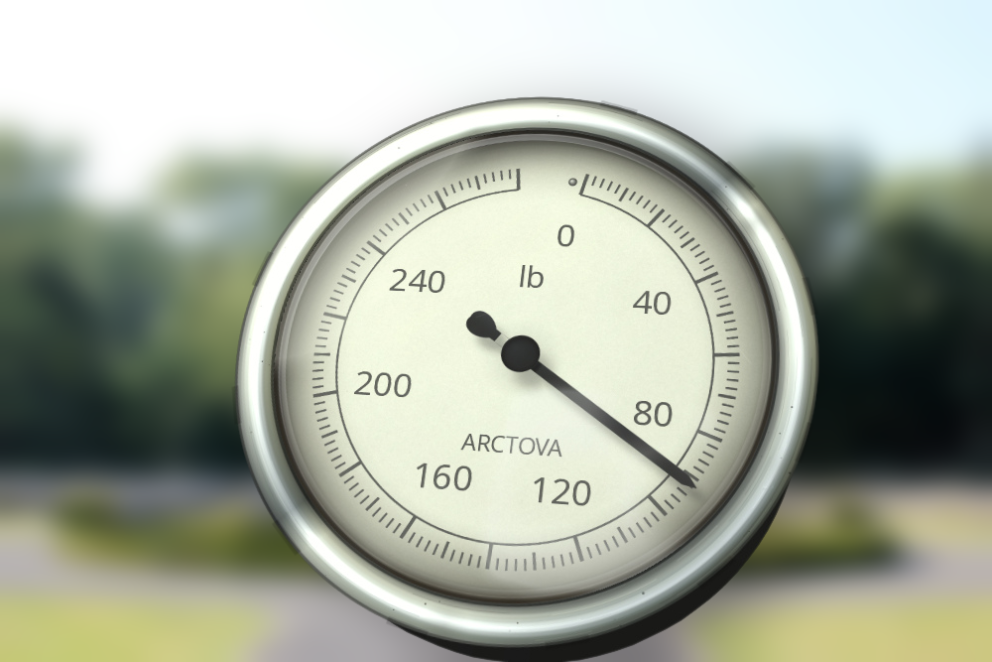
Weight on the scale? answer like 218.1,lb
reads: 92,lb
